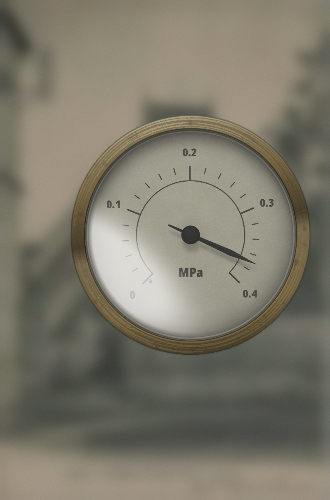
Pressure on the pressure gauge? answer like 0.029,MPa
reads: 0.37,MPa
